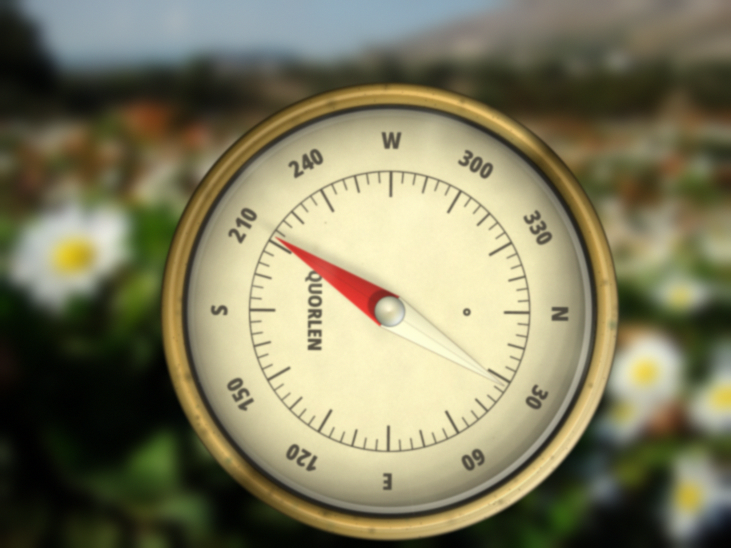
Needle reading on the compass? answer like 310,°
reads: 212.5,°
